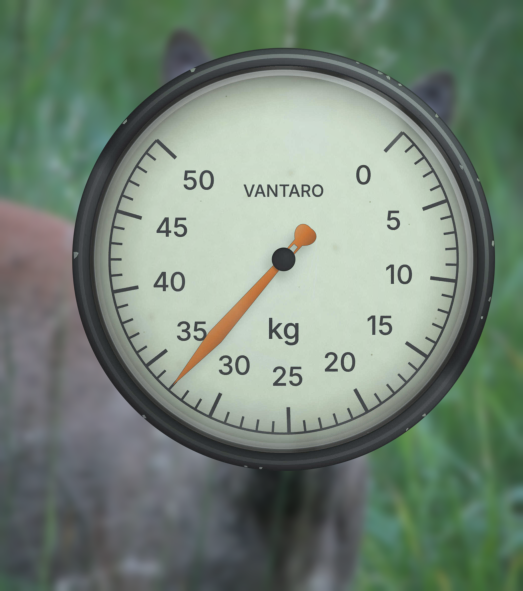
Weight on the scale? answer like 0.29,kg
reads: 33,kg
